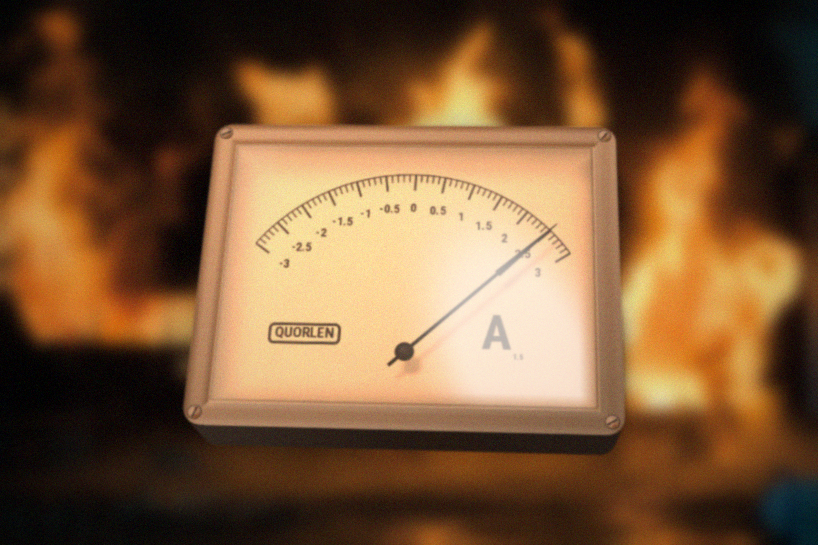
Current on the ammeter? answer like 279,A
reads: 2.5,A
